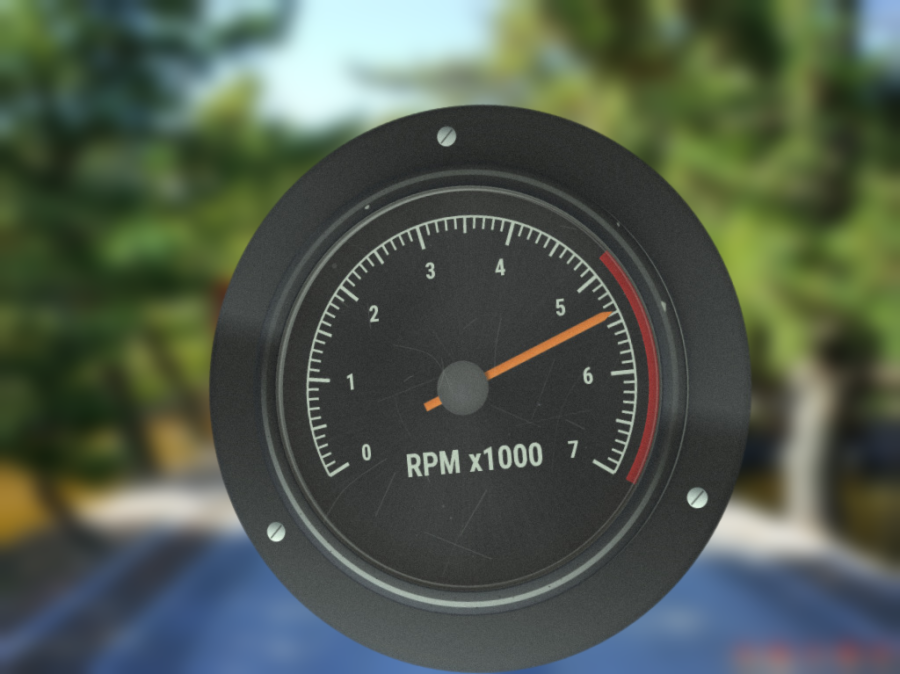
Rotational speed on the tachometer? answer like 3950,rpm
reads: 5400,rpm
